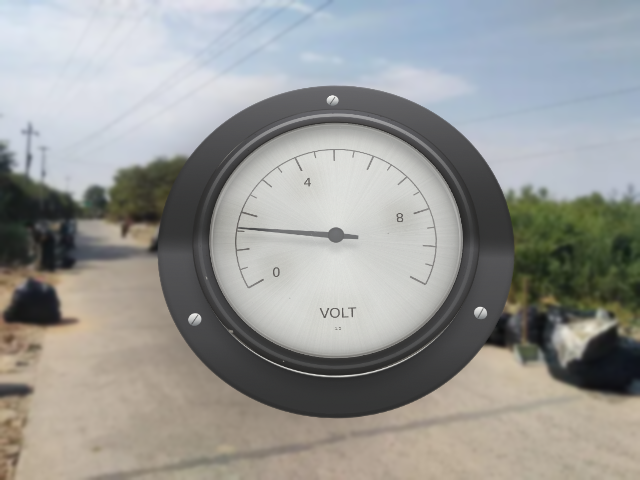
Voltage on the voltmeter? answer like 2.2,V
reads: 1.5,V
